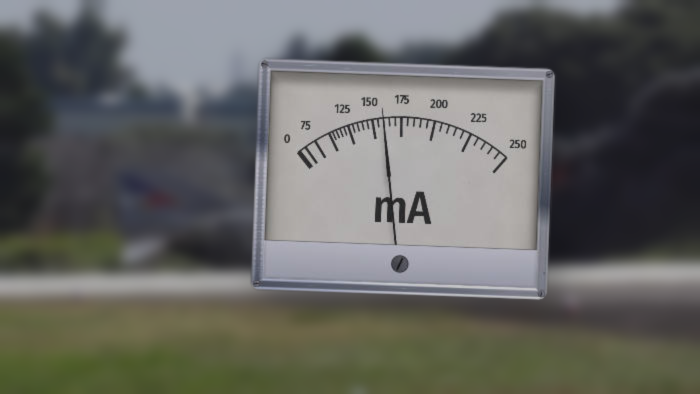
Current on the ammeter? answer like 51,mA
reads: 160,mA
